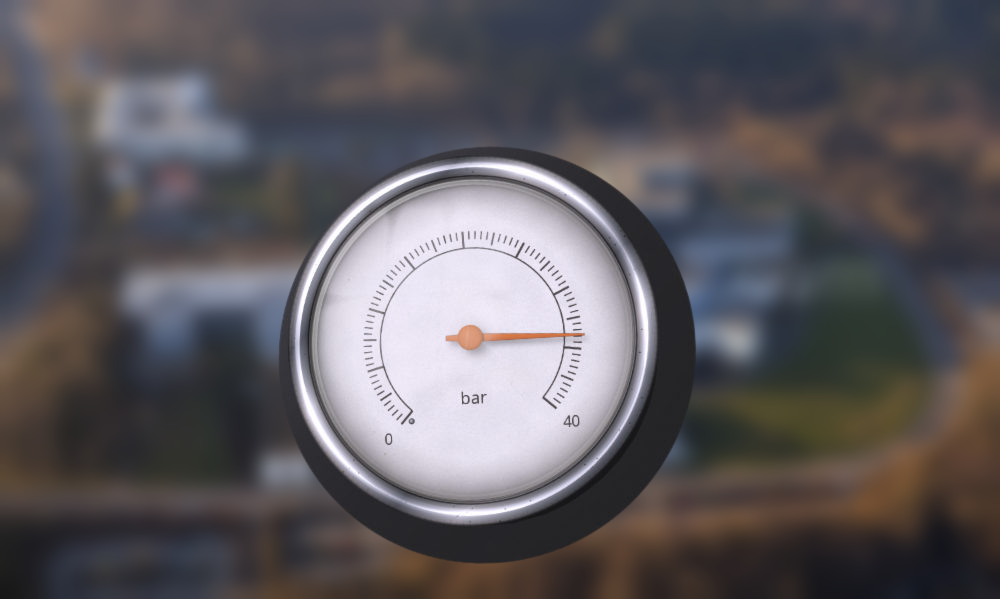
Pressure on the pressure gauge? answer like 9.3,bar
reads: 34,bar
